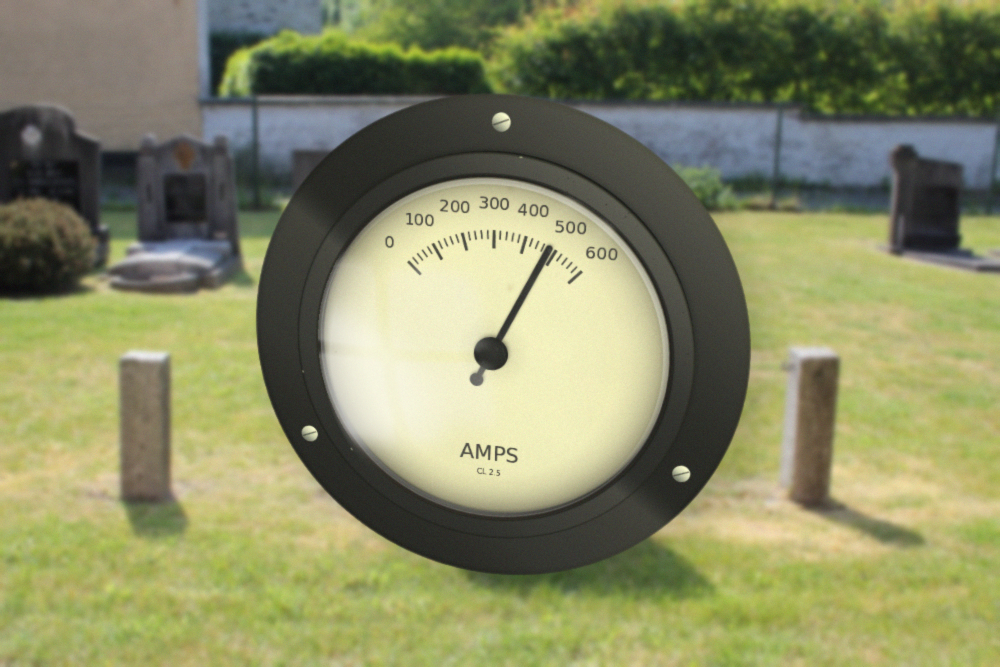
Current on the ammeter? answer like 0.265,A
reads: 480,A
